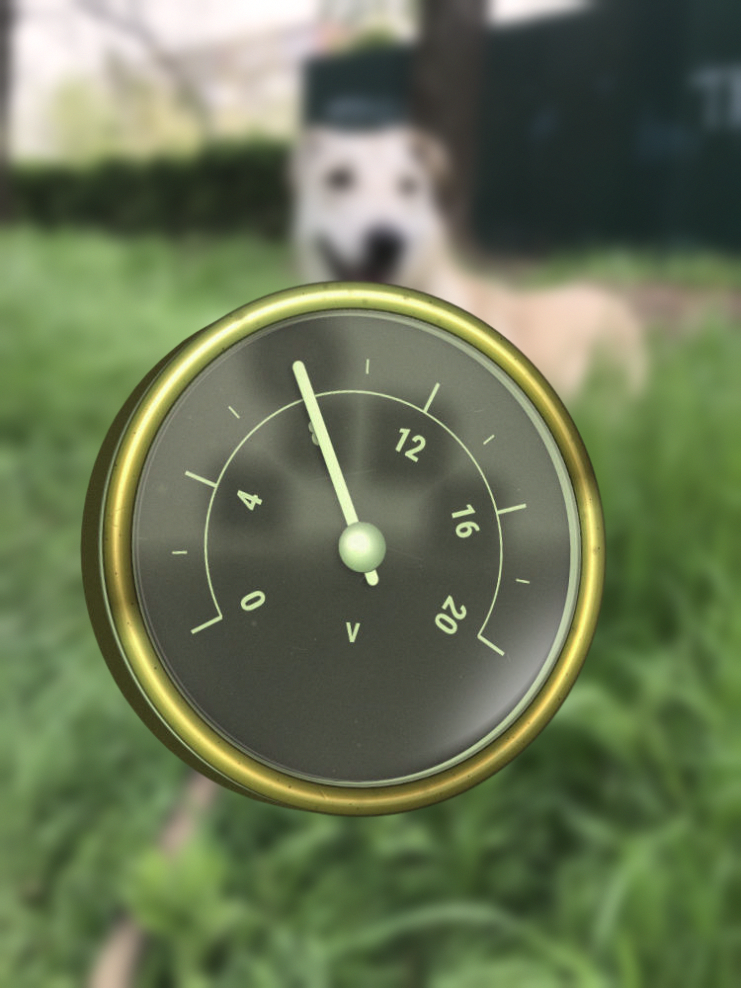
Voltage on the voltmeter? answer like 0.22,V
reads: 8,V
